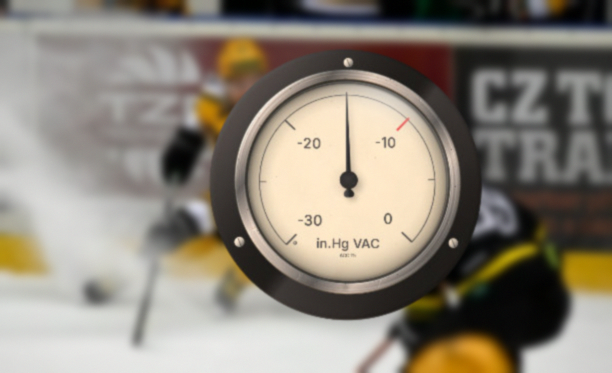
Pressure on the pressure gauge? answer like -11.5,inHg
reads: -15,inHg
